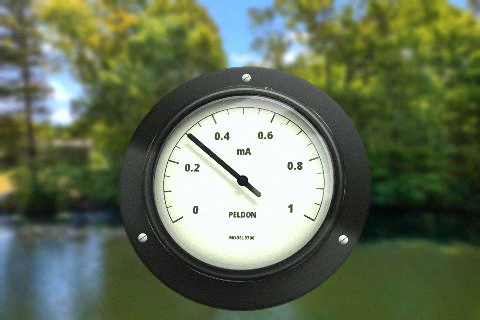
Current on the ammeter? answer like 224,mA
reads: 0.3,mA
